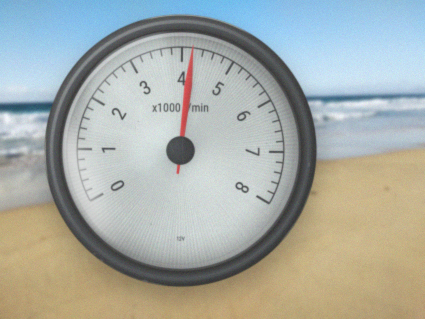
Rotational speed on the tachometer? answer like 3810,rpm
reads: 4200,rpm
